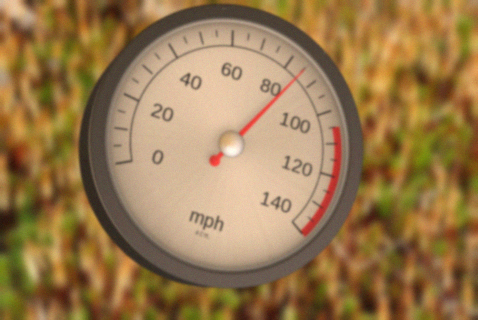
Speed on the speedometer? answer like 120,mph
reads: 85,mph
